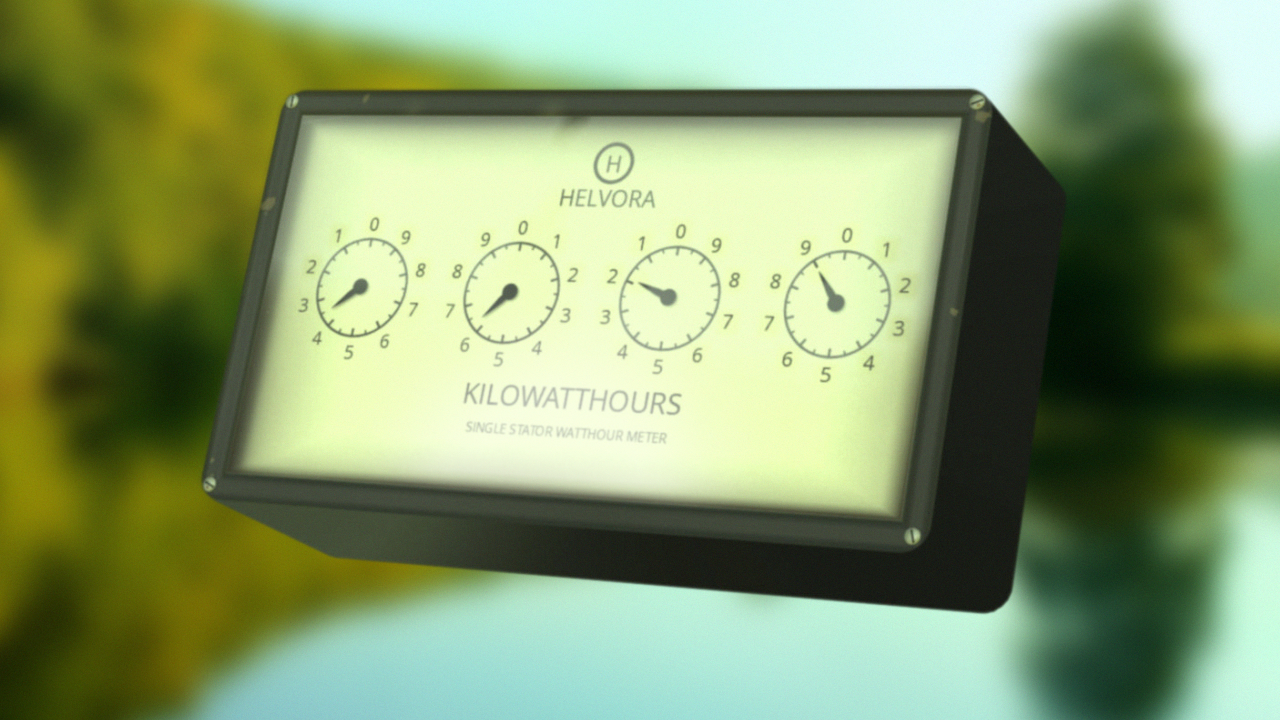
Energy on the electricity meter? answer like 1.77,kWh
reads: 3619,kWh
